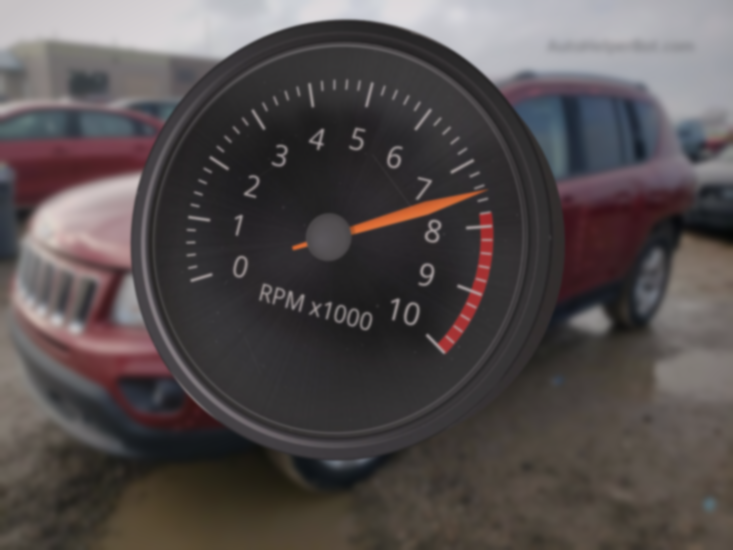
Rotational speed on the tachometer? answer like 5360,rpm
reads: 7500,rpm
